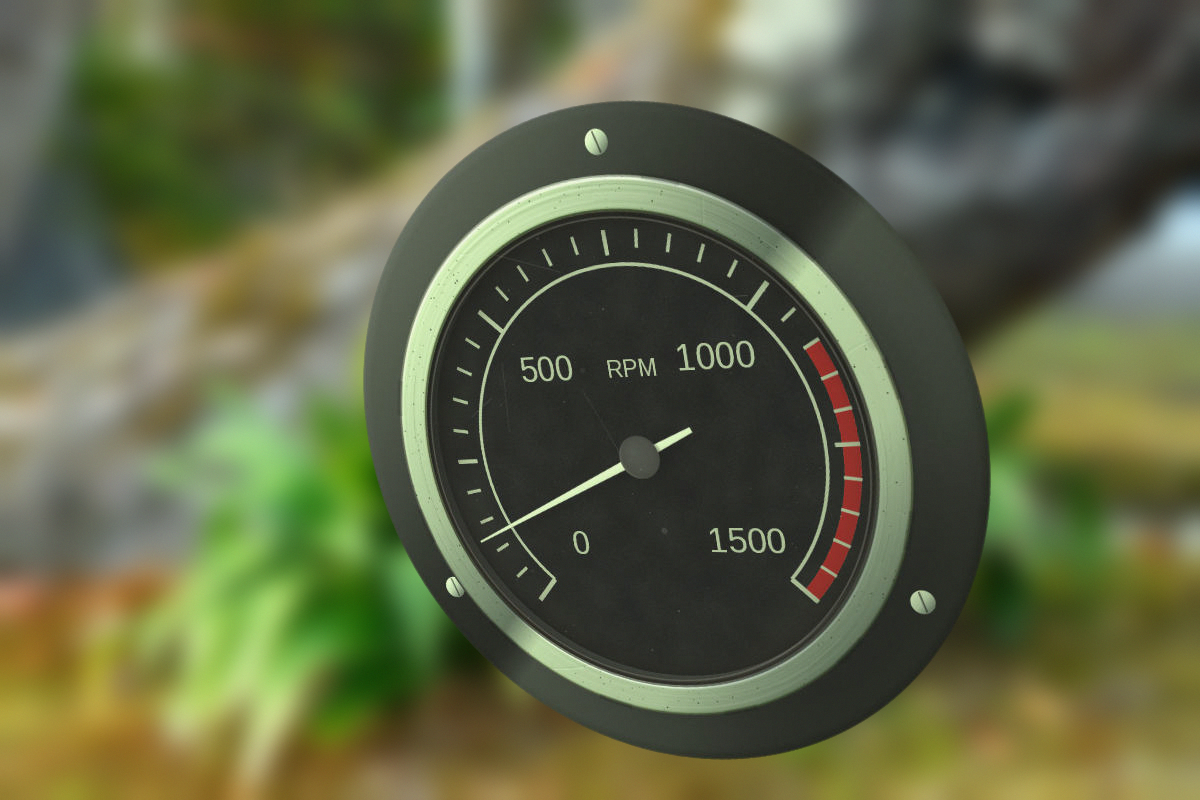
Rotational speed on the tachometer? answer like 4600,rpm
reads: 125,rpm
